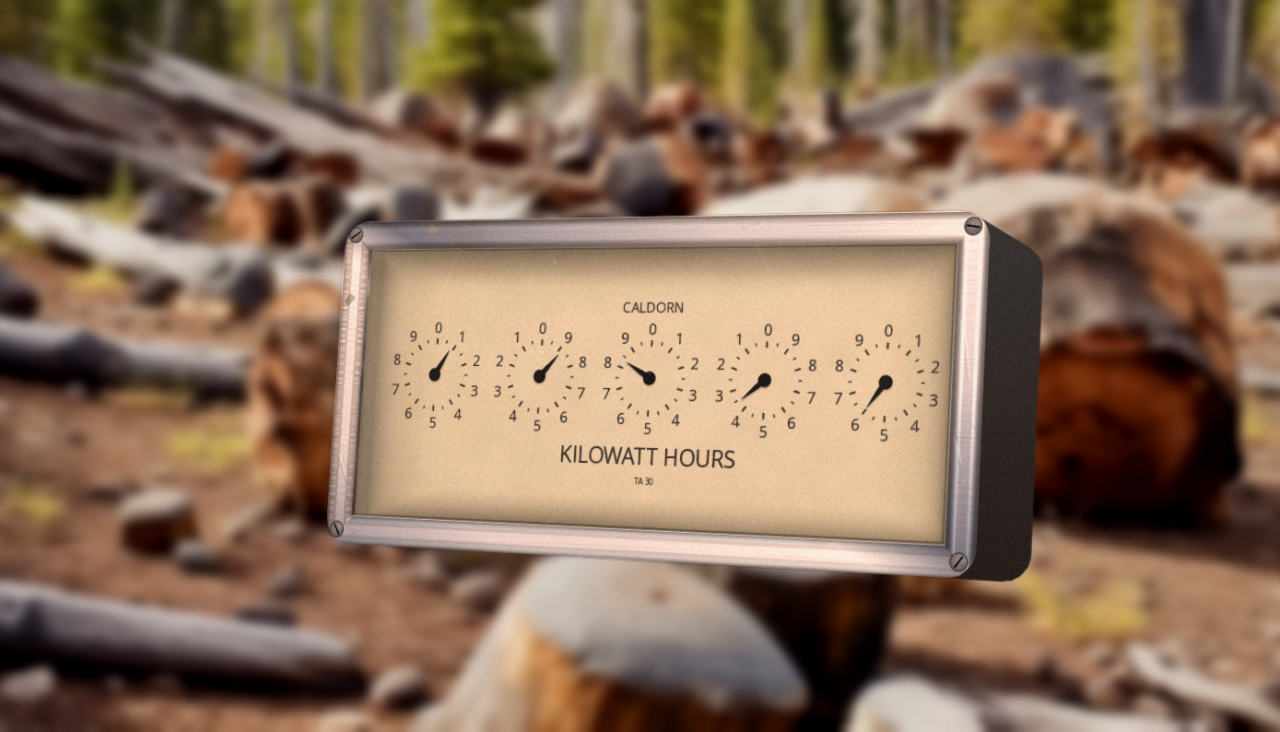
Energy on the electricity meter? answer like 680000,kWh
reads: 8836,kWh
